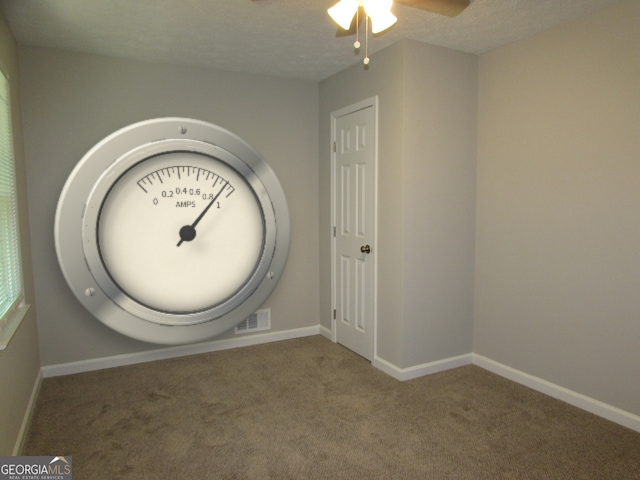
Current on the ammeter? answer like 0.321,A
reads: 0.9,A
